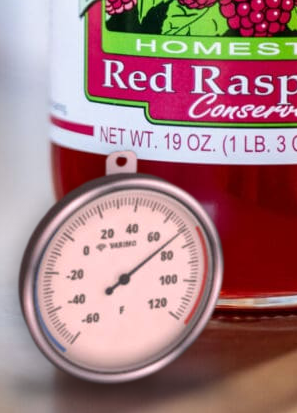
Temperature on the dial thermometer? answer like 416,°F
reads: 70,°F
